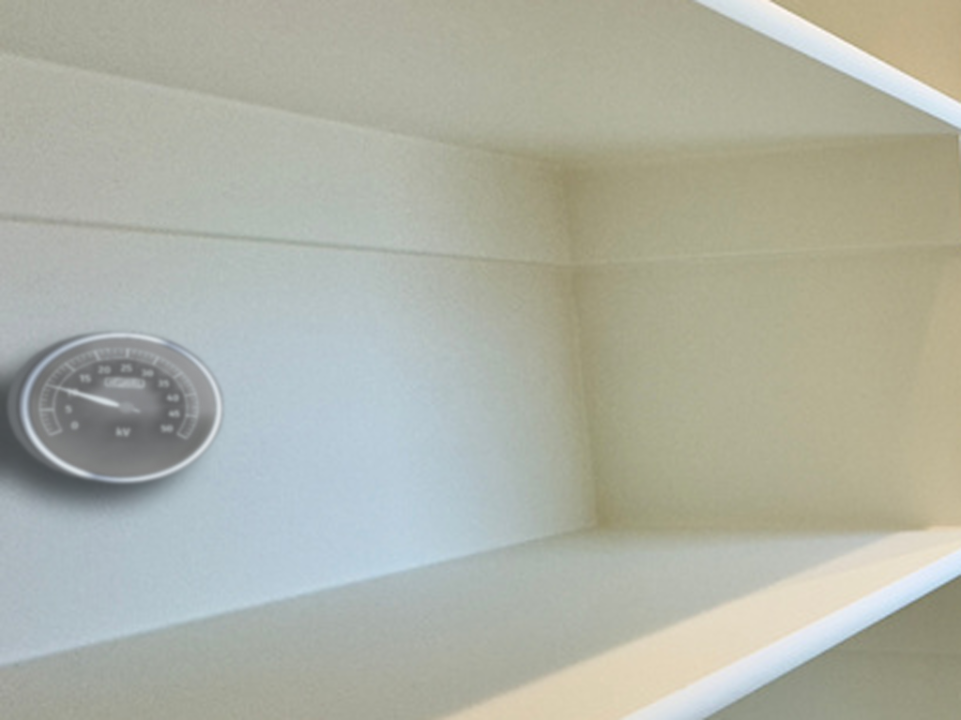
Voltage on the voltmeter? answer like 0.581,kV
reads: 10,kV
